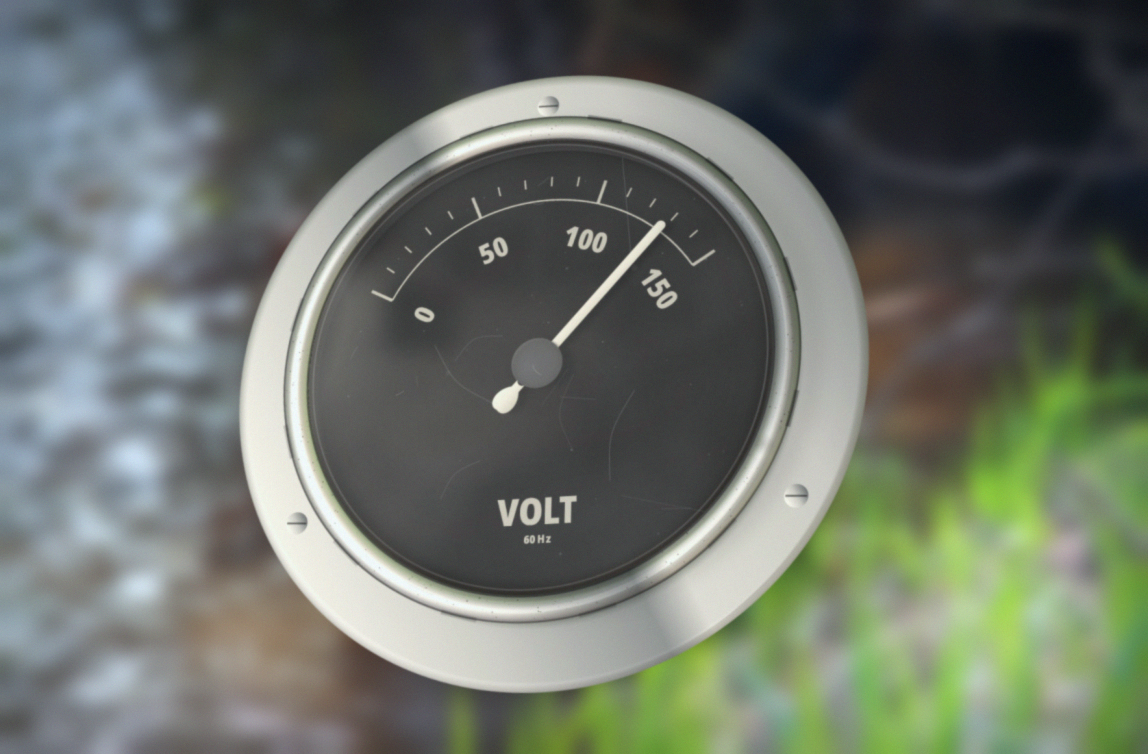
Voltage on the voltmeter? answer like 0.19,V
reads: 130,V
